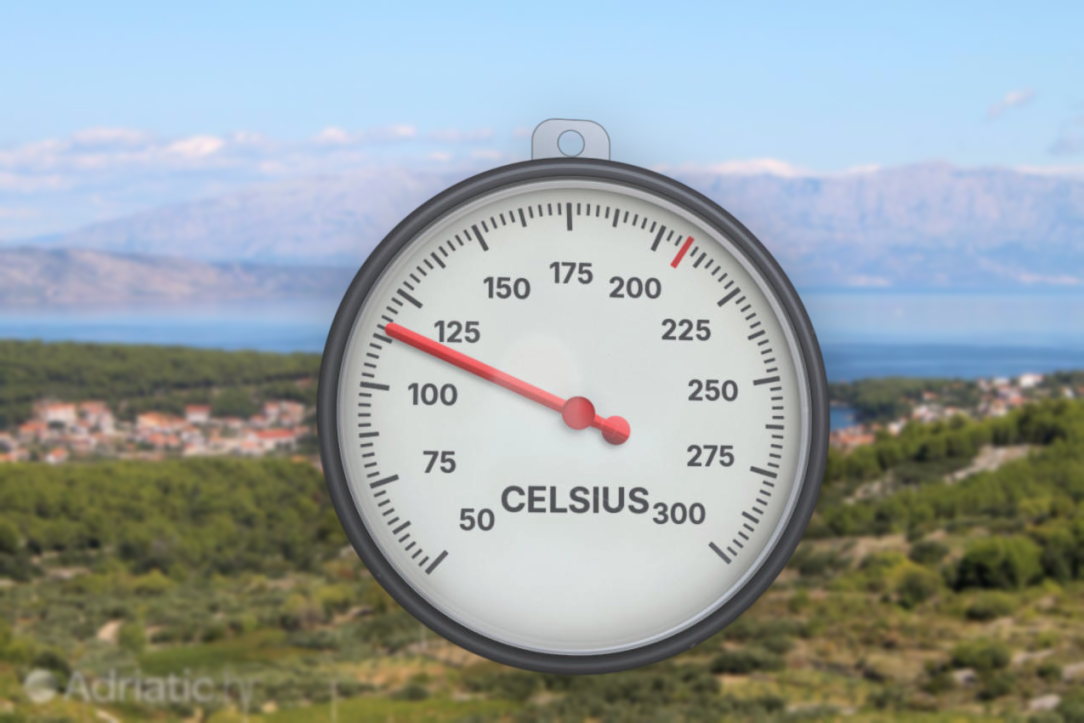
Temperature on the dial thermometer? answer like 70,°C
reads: 115,°C
